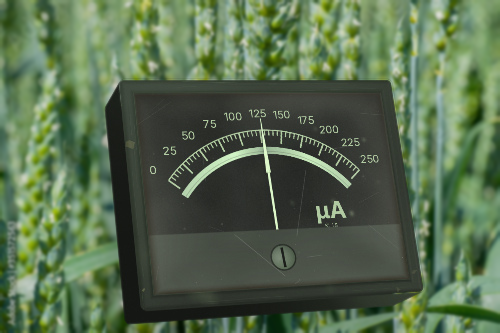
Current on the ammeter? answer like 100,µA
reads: 125,µA
